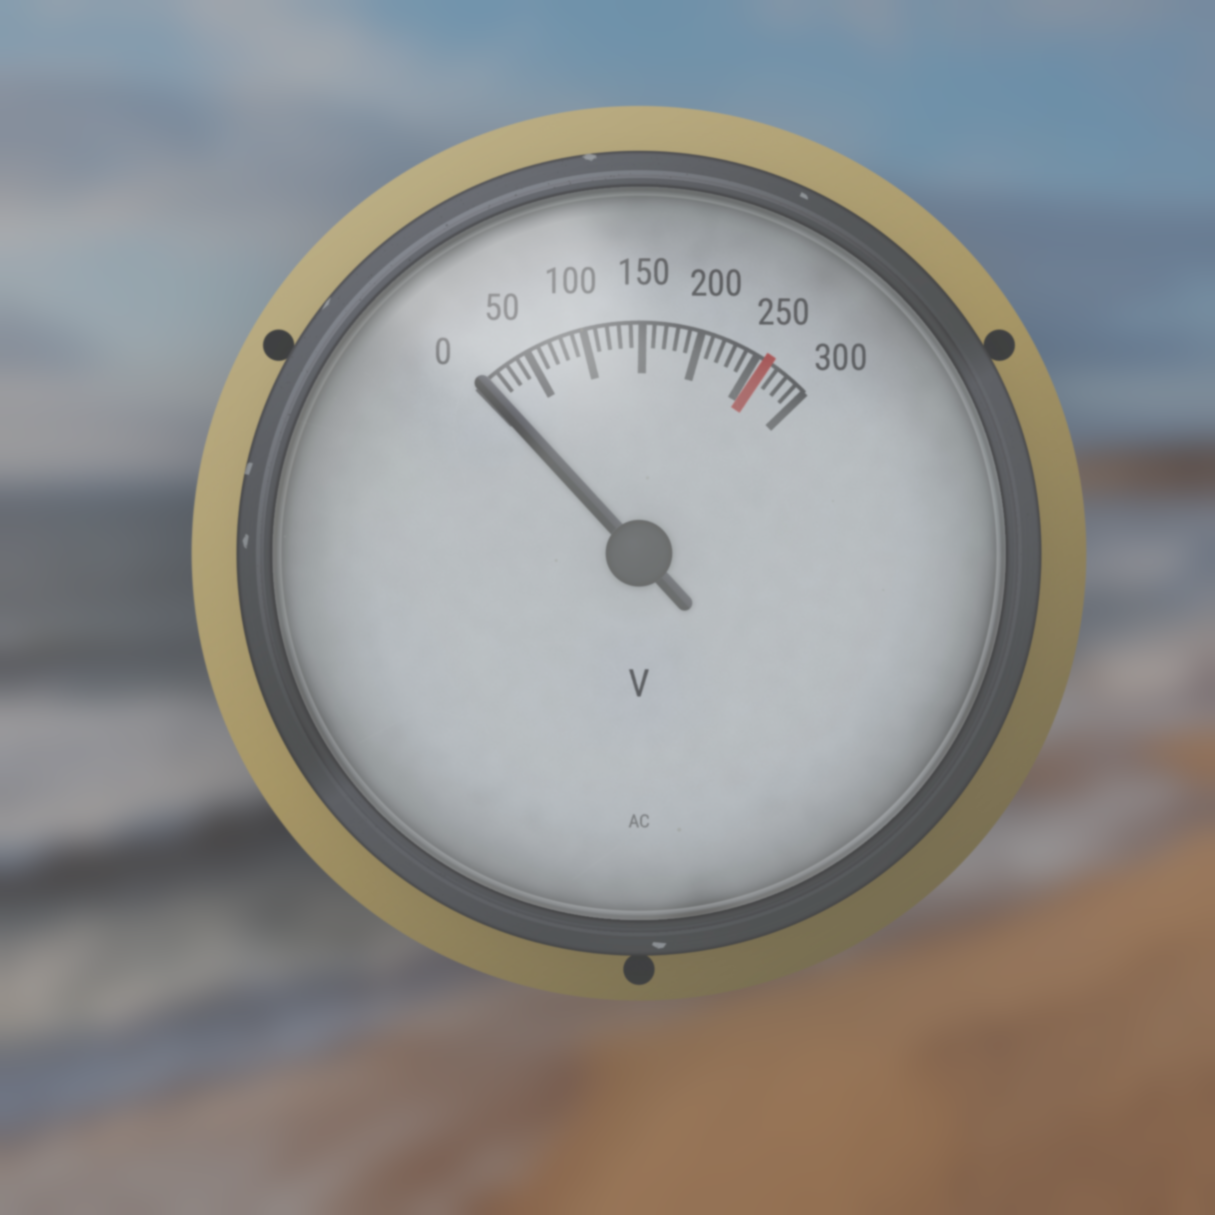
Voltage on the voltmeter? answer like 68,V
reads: 5,V
